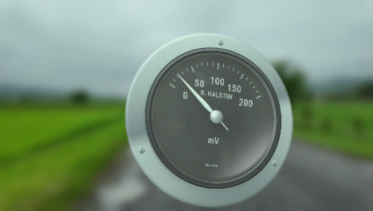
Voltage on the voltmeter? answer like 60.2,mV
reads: 20,mV
